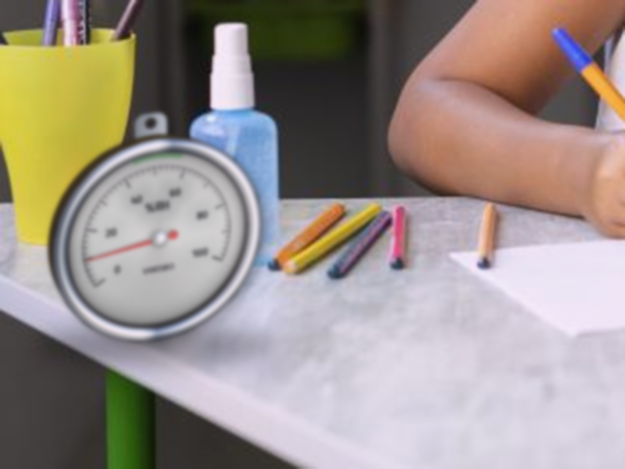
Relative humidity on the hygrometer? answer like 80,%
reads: 10,%
